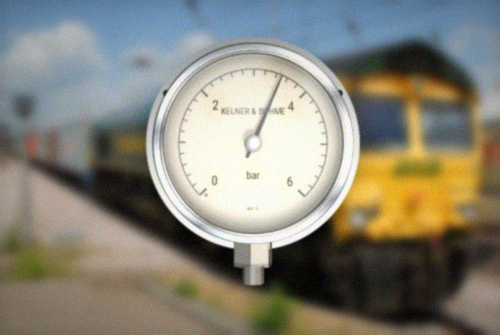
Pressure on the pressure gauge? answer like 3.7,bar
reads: 3.5,bar
